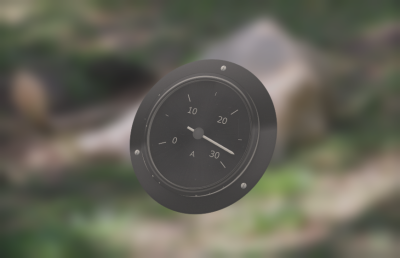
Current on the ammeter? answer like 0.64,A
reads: 27.5,A
